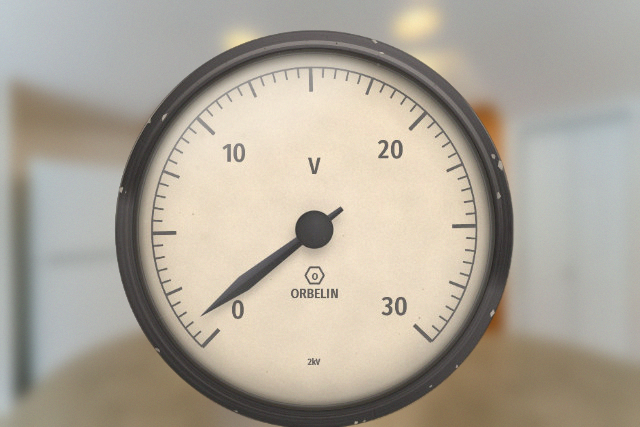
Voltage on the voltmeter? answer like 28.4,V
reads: 1,V
